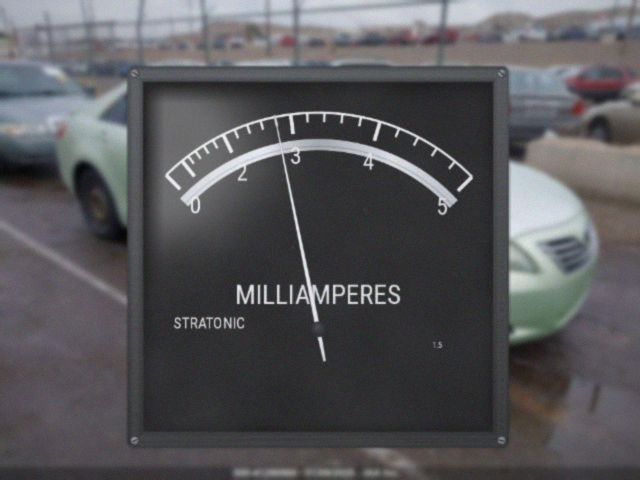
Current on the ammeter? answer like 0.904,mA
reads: 2.8,mA
